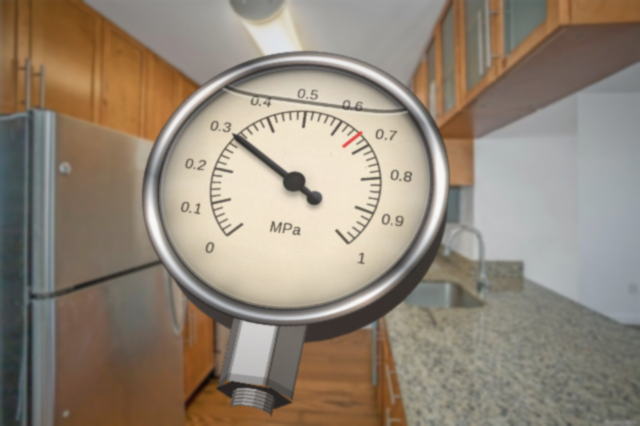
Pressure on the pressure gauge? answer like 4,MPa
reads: 0.3,MPa
